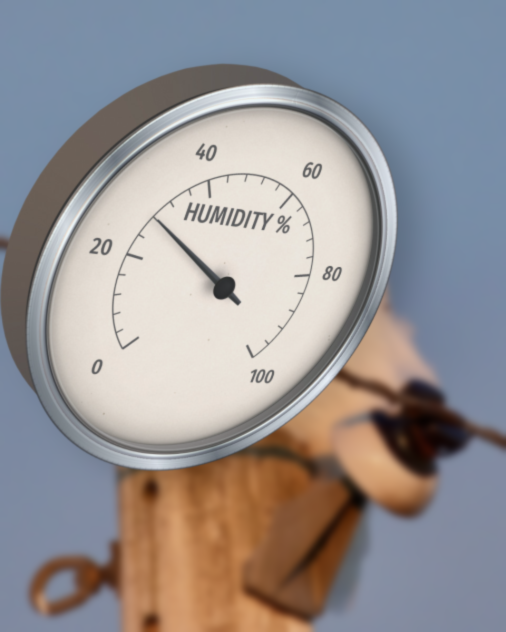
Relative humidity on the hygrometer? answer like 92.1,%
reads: 28,%
